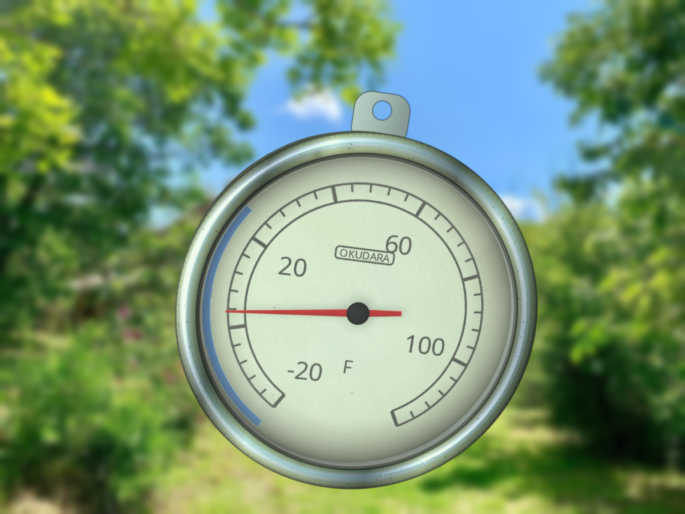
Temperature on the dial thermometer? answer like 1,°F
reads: 4,°F
